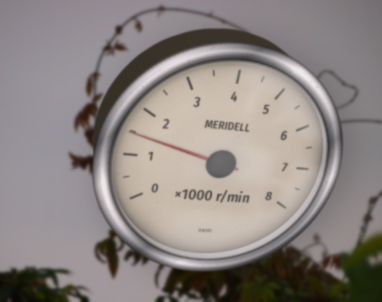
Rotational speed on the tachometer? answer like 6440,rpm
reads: 1500,rpm
